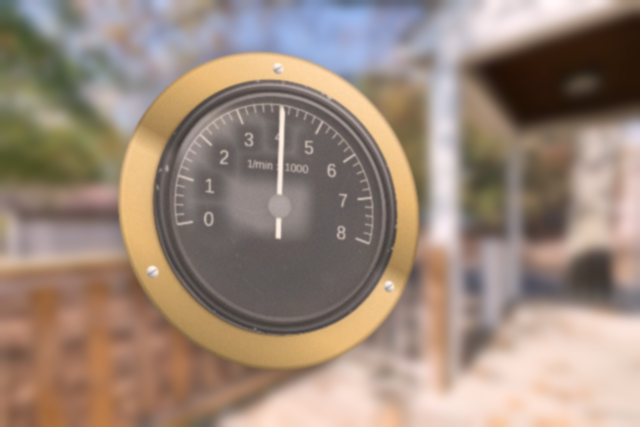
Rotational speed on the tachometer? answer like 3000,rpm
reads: 4000,rpm
